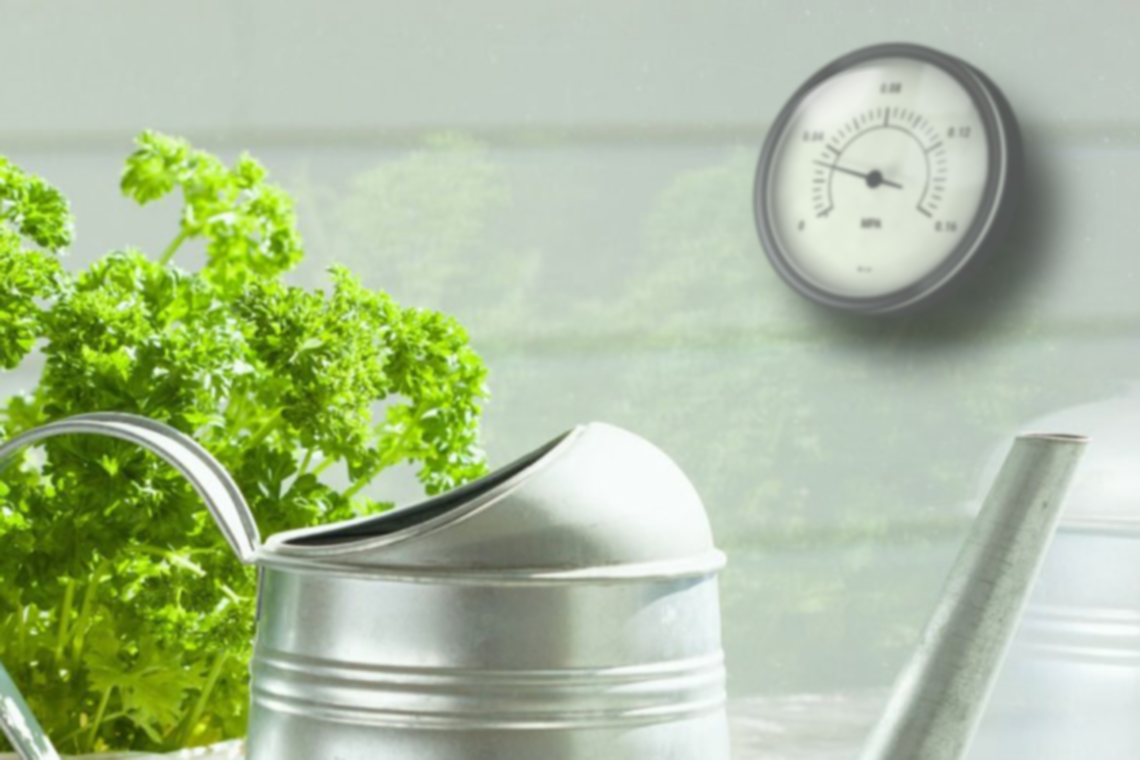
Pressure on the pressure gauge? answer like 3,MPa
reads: 0.03,MPa
